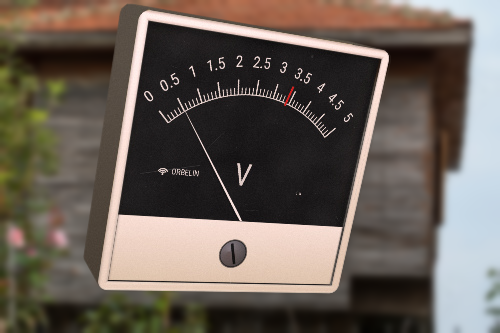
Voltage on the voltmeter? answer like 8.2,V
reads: 0.5,V
